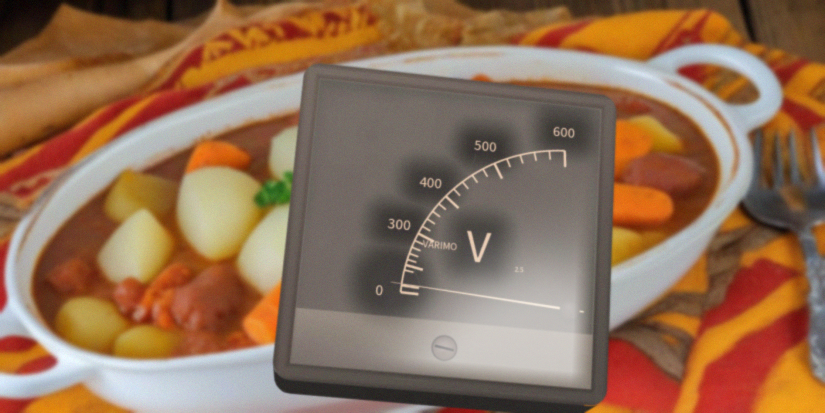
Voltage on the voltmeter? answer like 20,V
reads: 100,V
